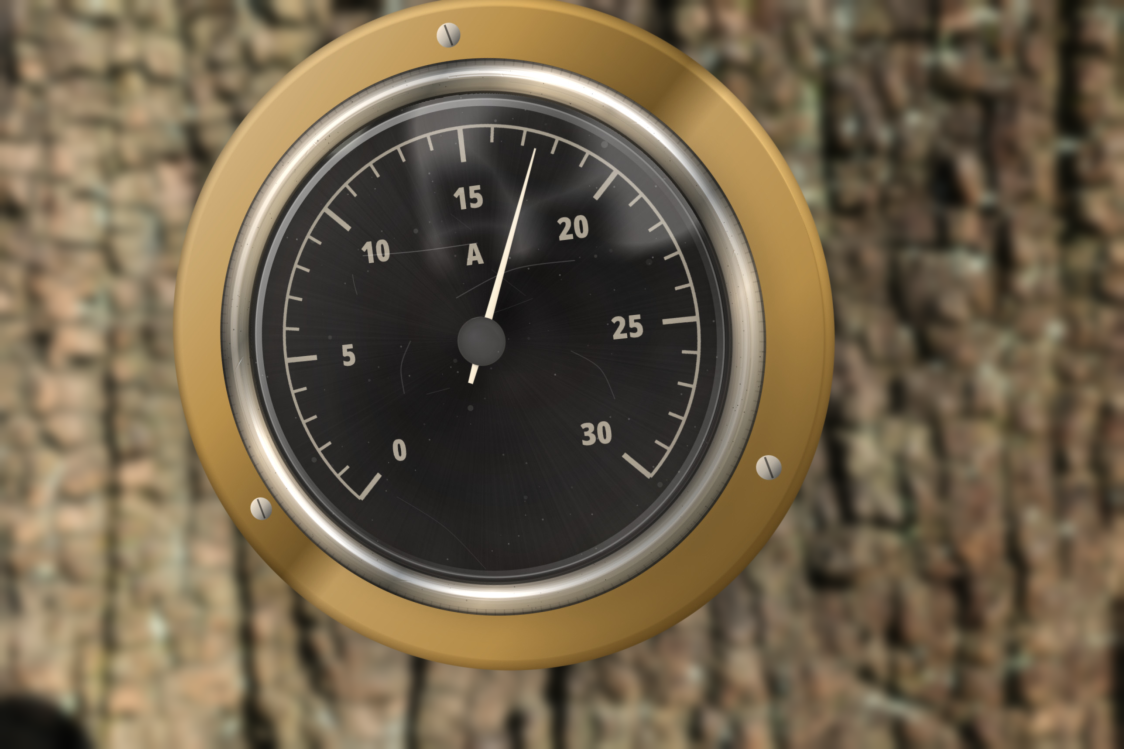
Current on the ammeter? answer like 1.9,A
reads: 17.5,A
